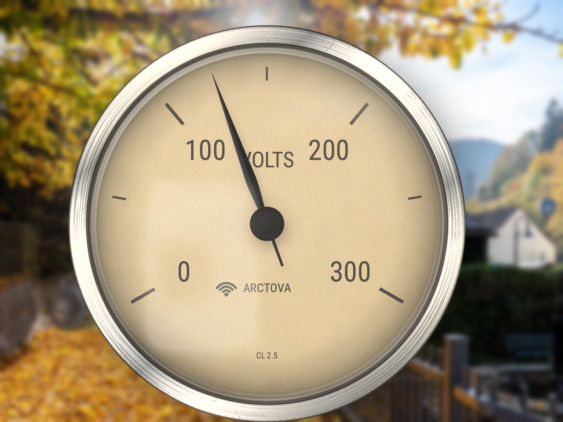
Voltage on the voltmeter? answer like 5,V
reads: 125,V
